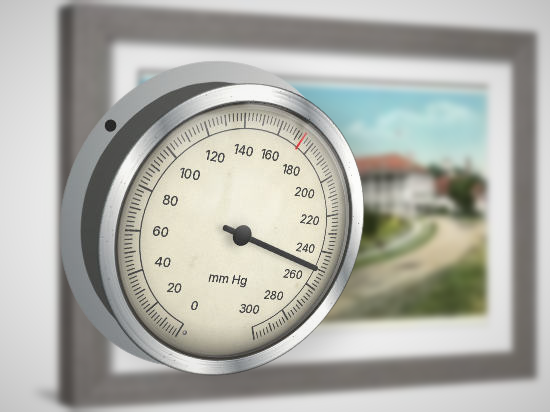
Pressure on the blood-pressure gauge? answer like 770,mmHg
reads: 250,mmHg
